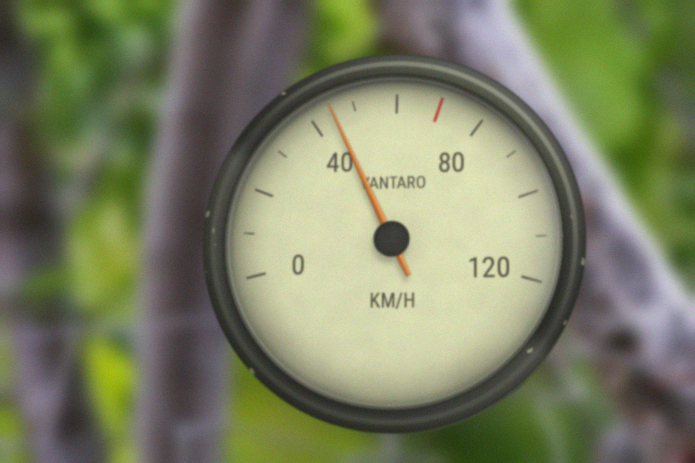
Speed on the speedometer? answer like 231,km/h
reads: 45,km/h
